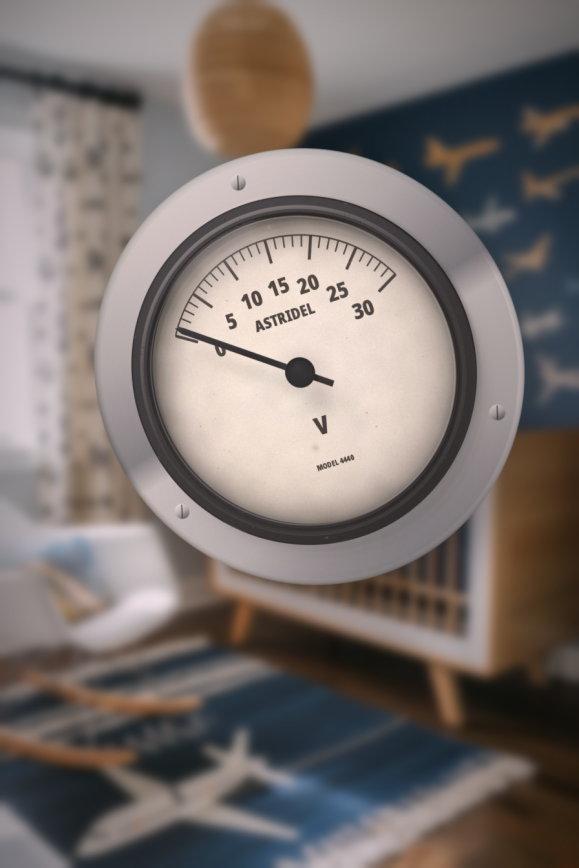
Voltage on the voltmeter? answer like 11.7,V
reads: 1,V
